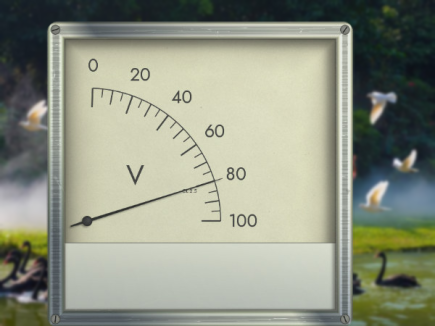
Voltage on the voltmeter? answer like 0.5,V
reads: 80,V
